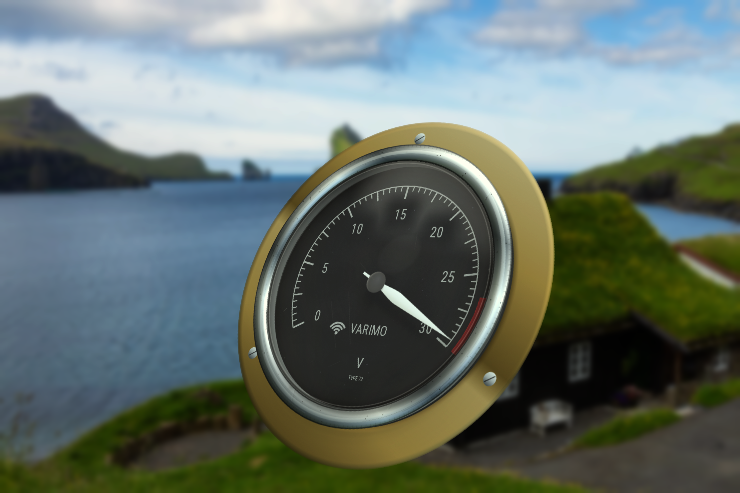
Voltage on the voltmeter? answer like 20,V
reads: 29.5,V
